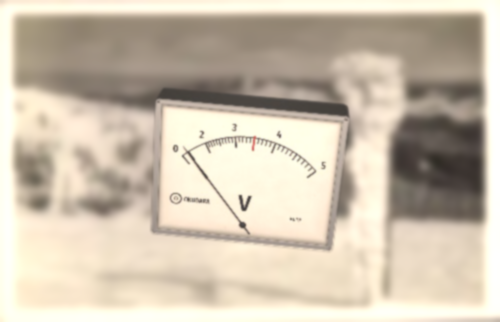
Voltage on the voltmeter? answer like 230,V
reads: 1,V
